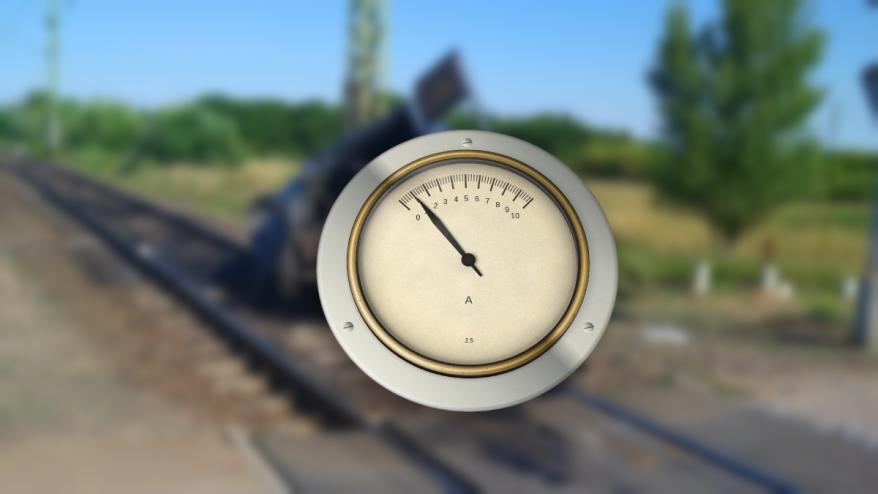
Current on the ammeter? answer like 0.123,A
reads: 1,A
